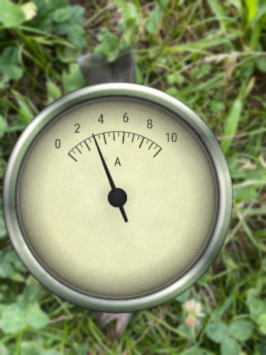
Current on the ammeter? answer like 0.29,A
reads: 3,A
